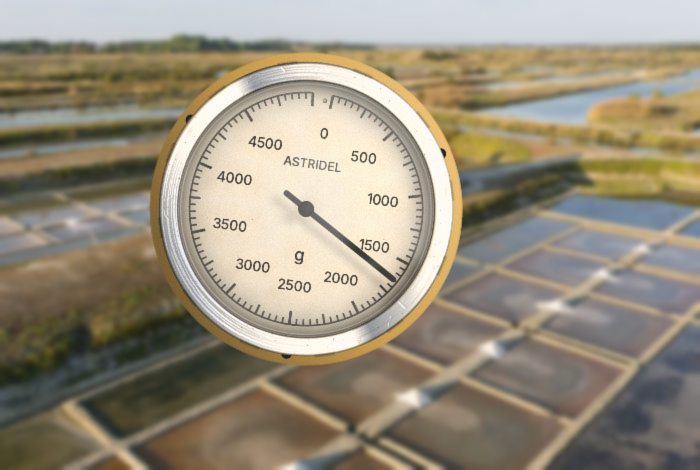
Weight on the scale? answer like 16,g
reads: 1650,g
